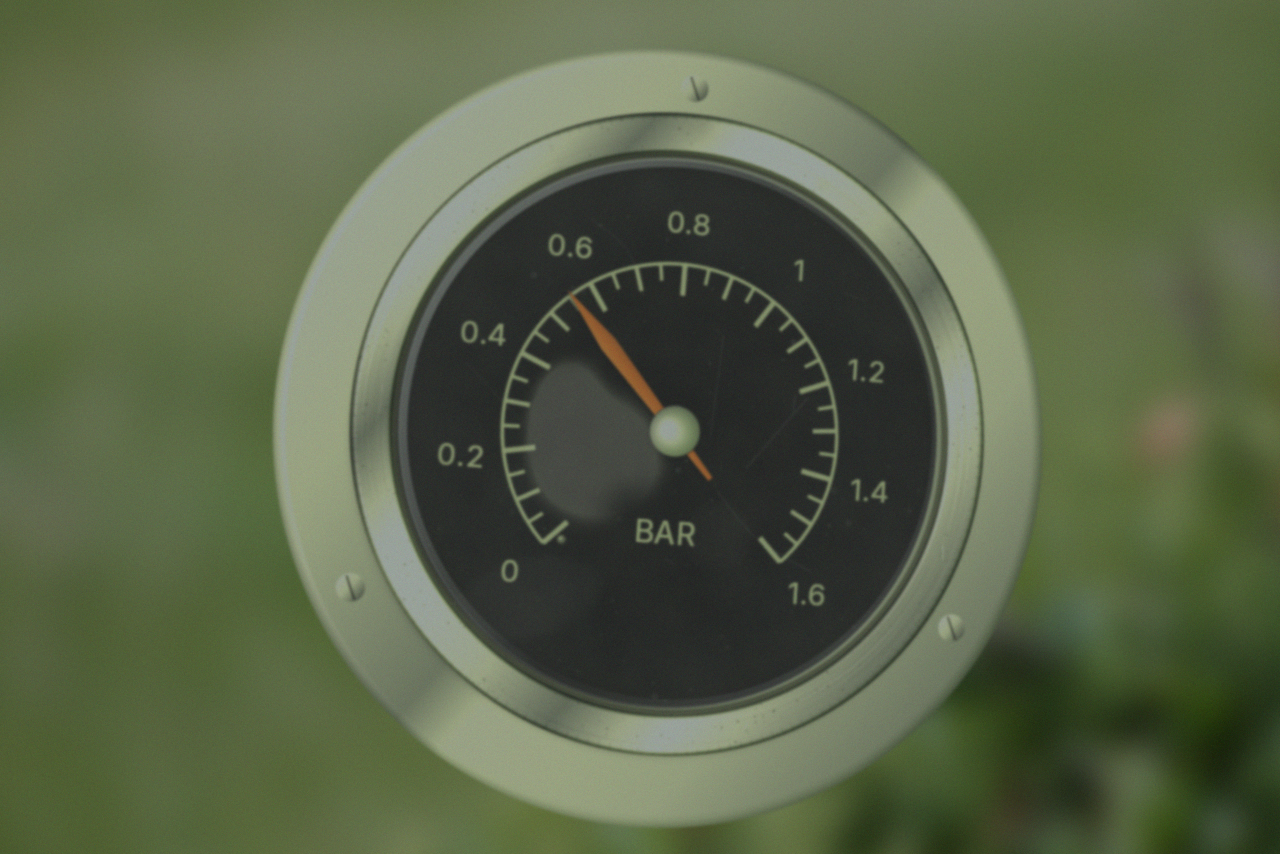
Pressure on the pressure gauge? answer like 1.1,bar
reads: 0.55,bar
